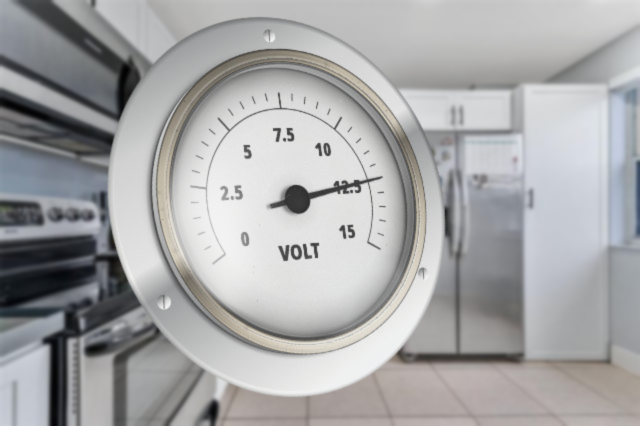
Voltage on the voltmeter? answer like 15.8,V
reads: 12.5,V
